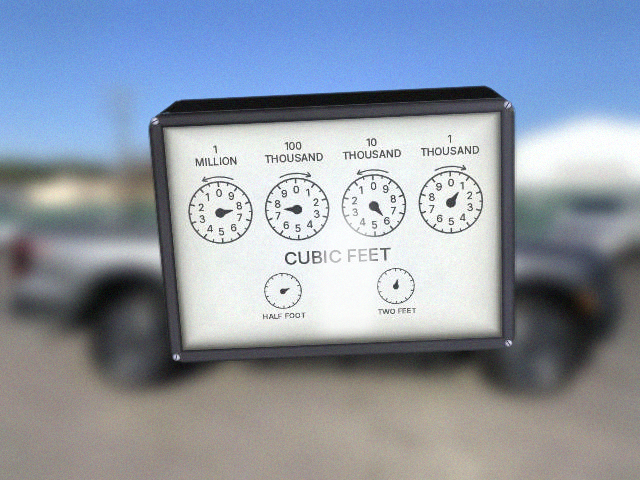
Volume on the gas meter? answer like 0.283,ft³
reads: 776100,ft³
